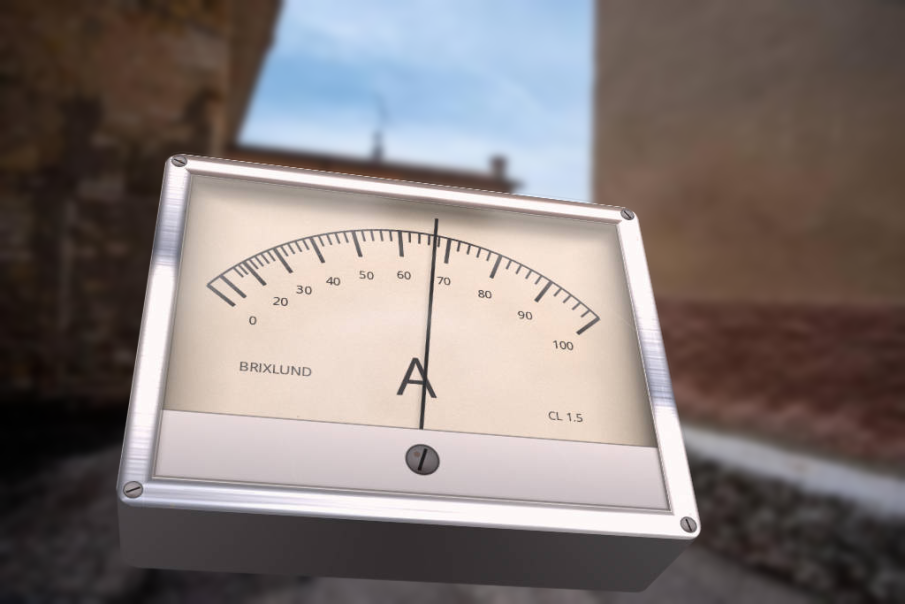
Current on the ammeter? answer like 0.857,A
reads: 67,A
